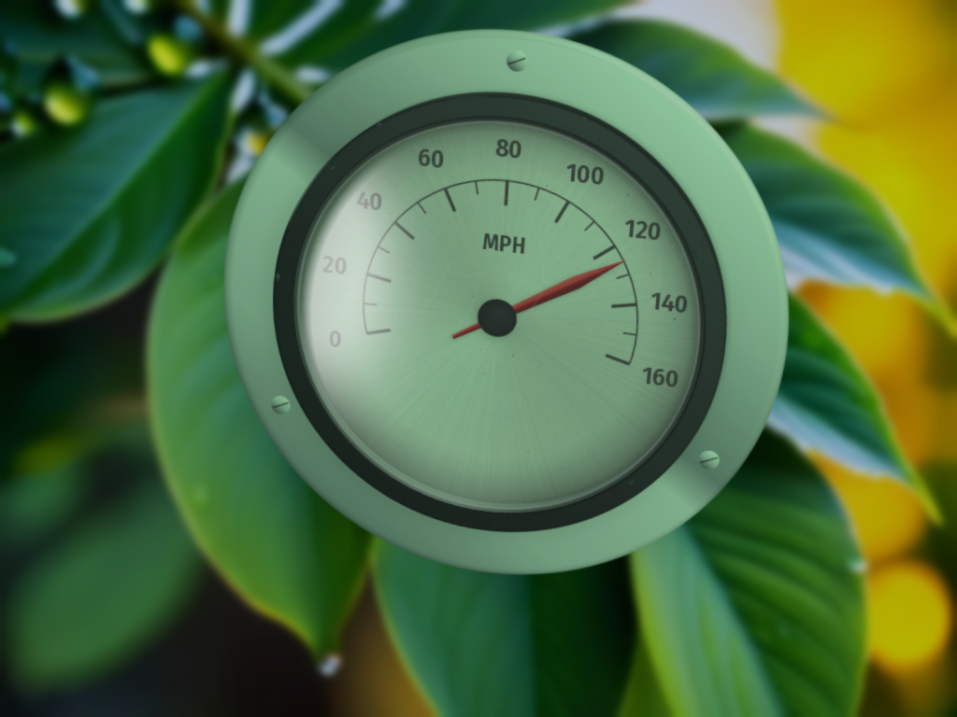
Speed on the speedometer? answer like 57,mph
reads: 125,mph
